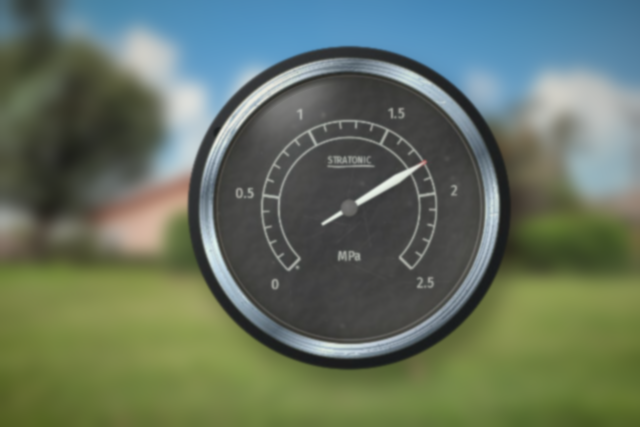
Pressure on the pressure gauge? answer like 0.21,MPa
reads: 1.8,MPa
